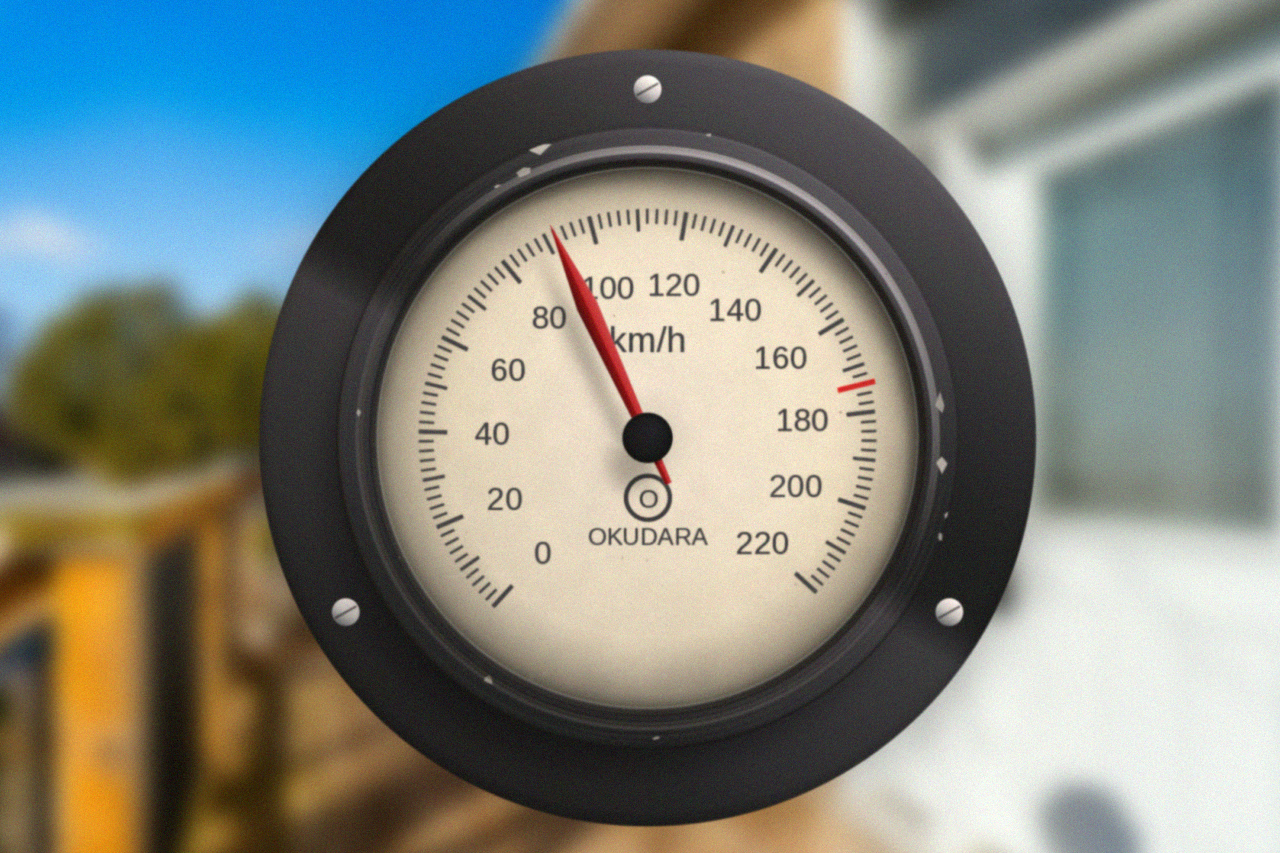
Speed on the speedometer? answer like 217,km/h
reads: 92,km/h
